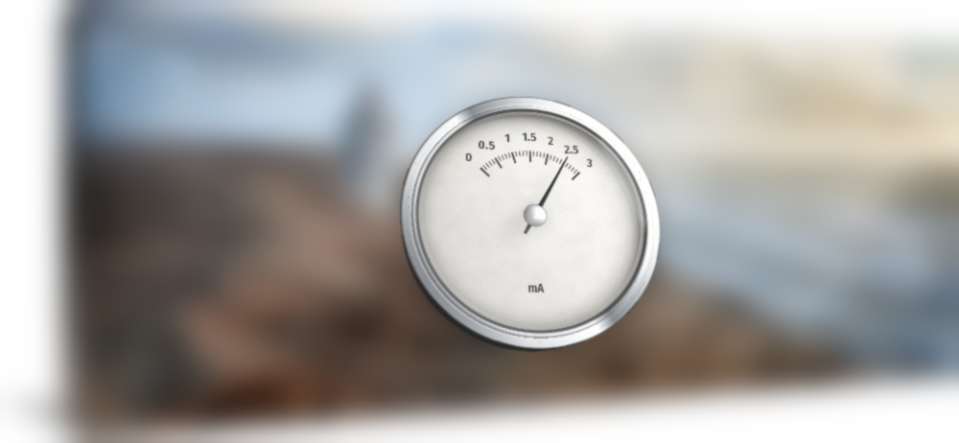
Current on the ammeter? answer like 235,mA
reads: 2.5,mA
